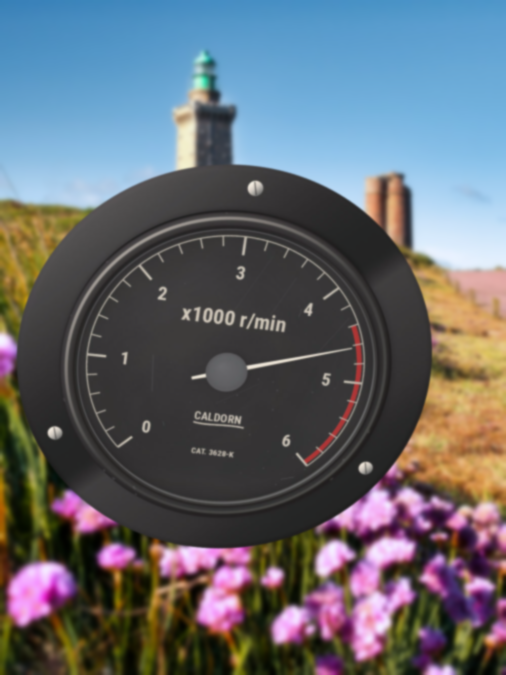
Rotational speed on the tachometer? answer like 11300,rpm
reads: 4600,rpm
